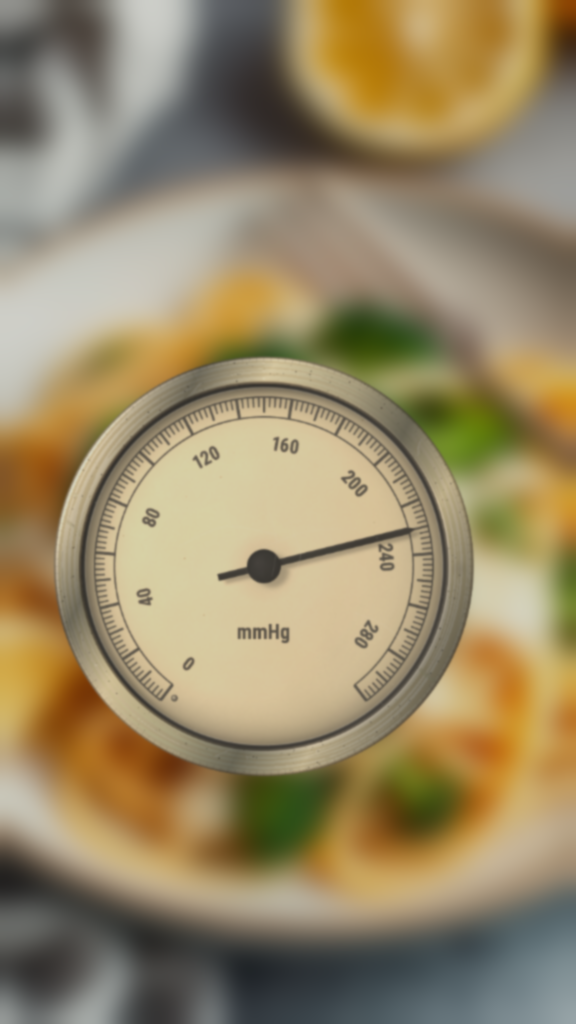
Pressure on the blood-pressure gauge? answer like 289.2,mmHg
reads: 230,mmHg
